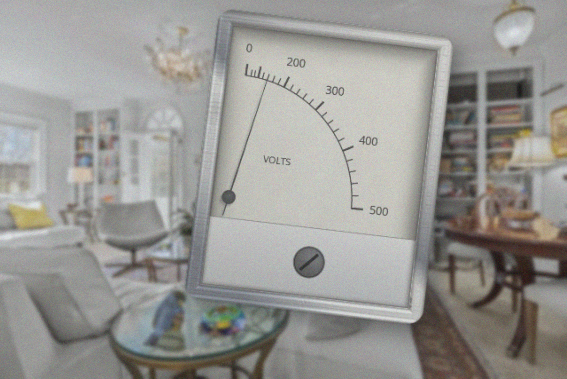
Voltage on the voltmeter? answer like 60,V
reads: 140,V
